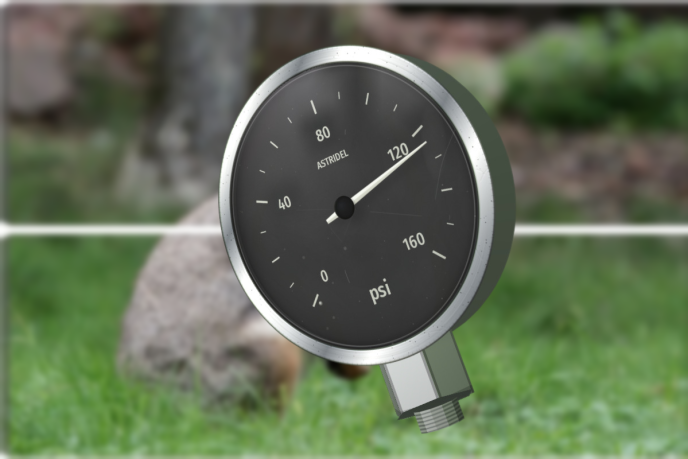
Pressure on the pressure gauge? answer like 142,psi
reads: 125,psi
